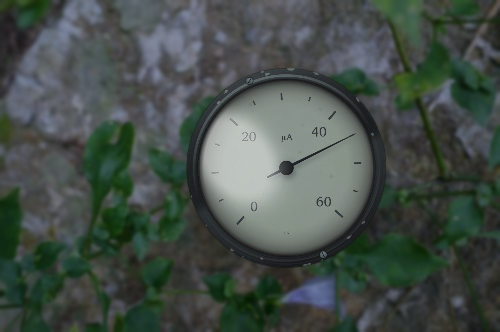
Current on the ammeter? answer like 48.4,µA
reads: 45,µA
